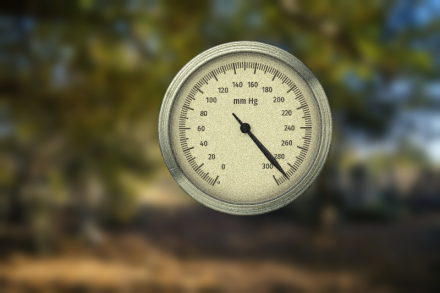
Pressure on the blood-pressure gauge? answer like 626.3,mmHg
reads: 290,mmHg
